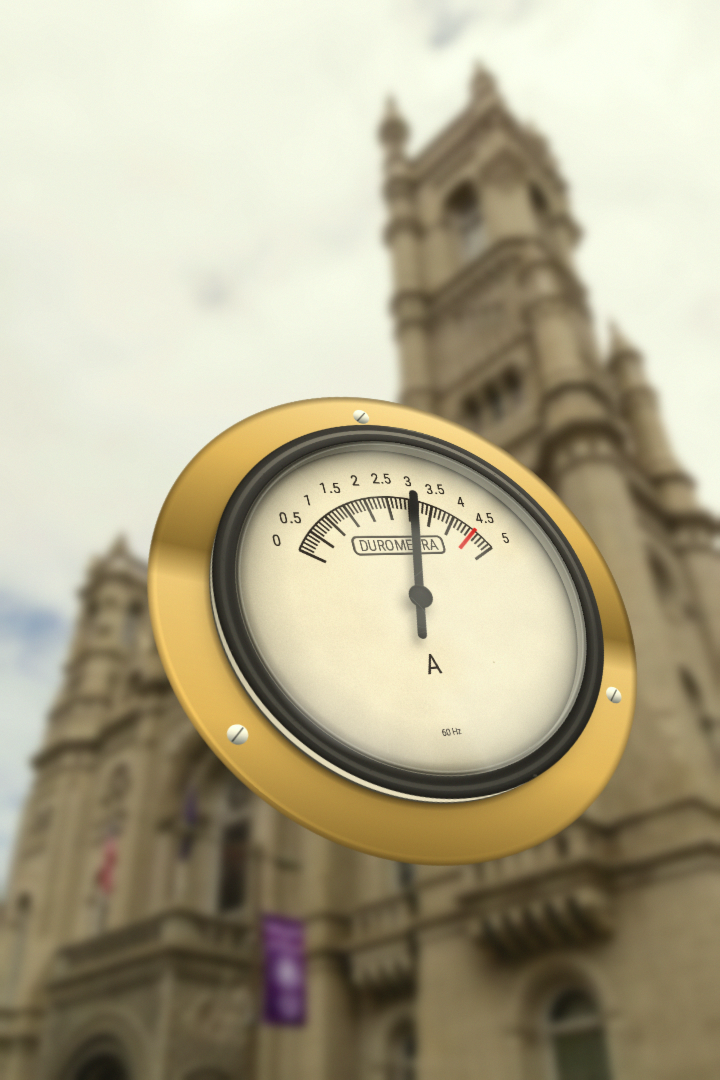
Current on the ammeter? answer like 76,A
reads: 3,A
